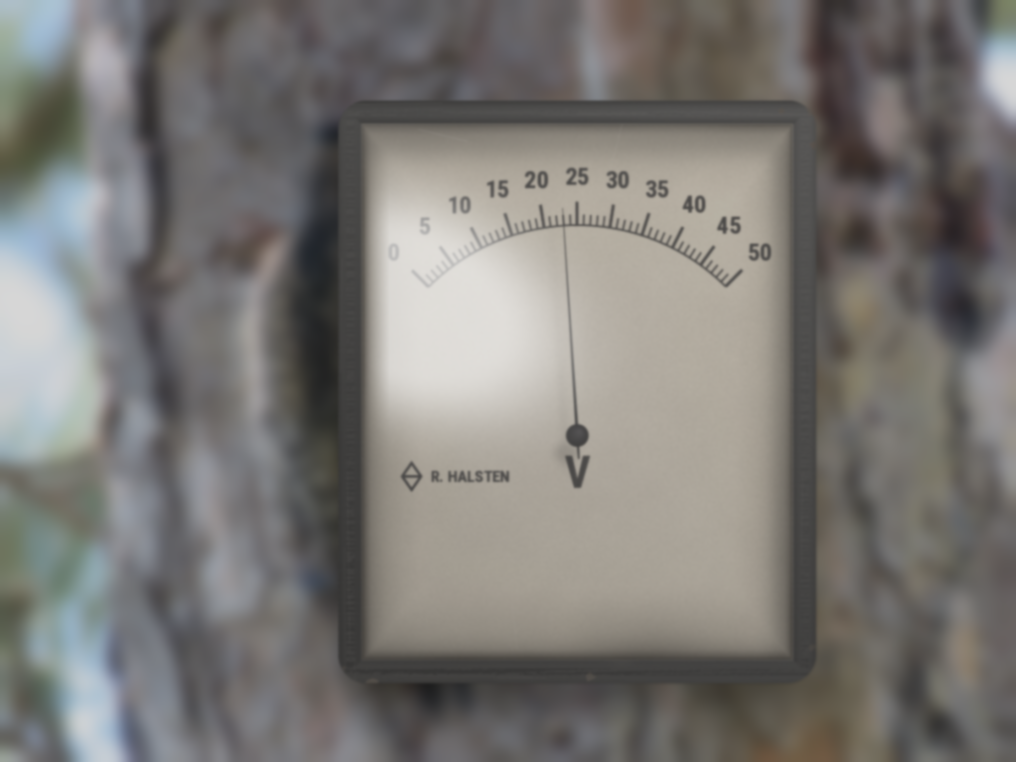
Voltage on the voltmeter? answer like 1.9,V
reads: 23,V
